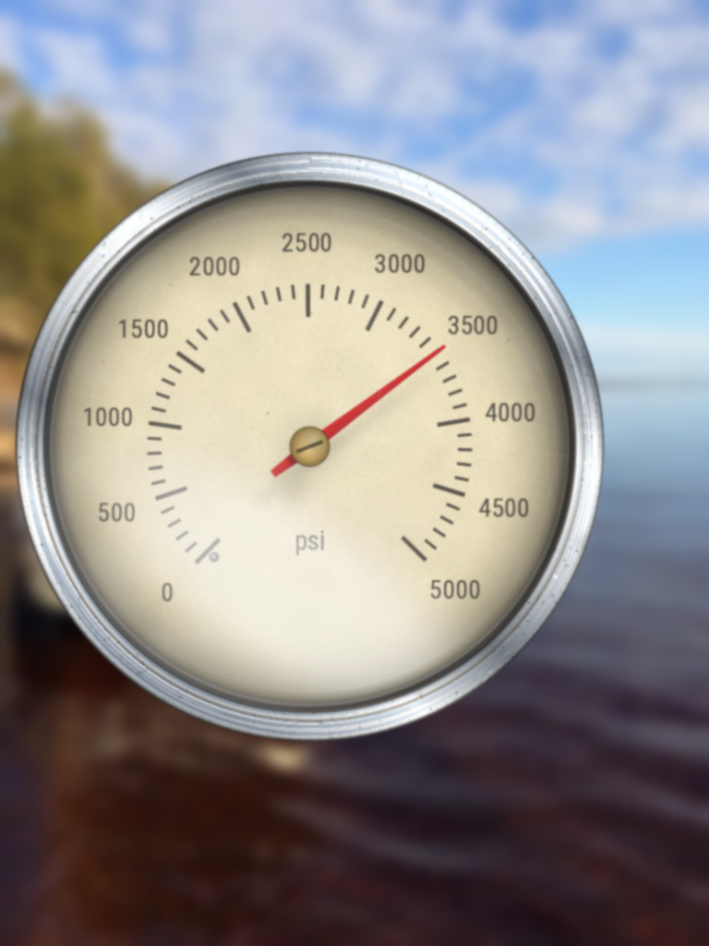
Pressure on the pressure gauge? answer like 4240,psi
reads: 3500,psi
